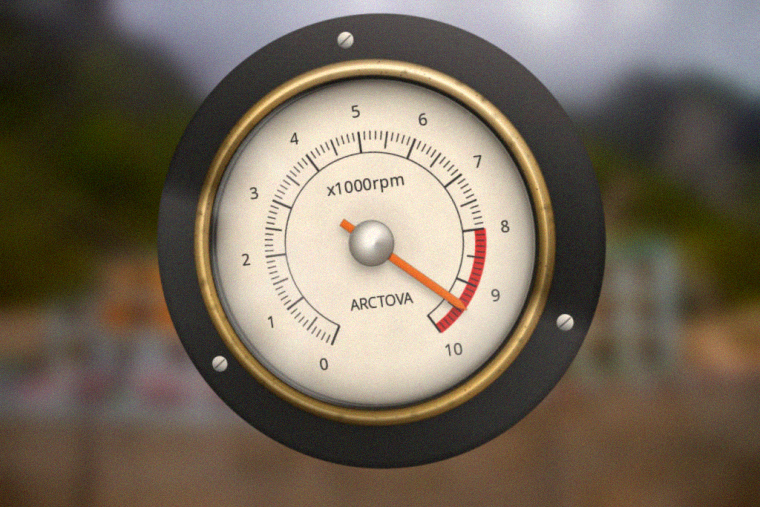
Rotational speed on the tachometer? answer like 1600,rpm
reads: 9400,rpm
